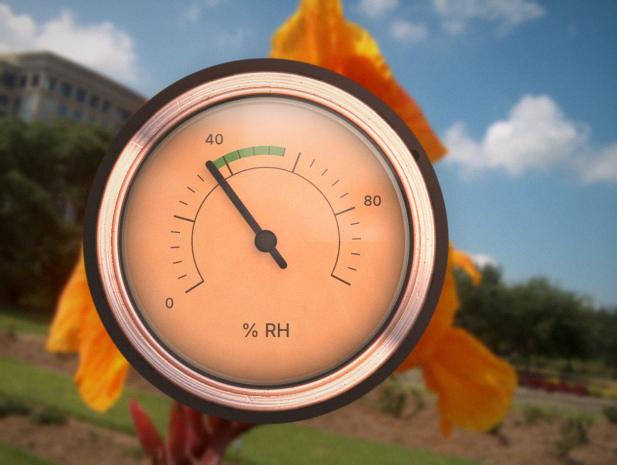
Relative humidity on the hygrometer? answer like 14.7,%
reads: 36,%
